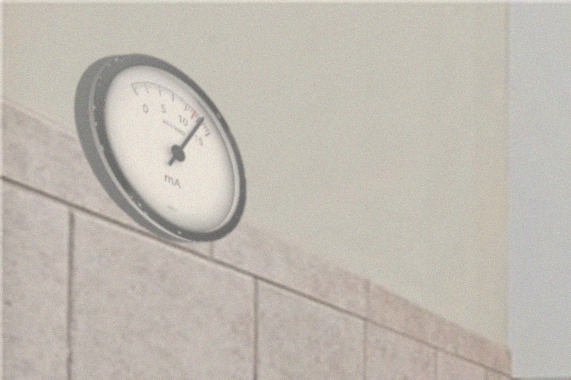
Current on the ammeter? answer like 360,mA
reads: 12.5,mA
